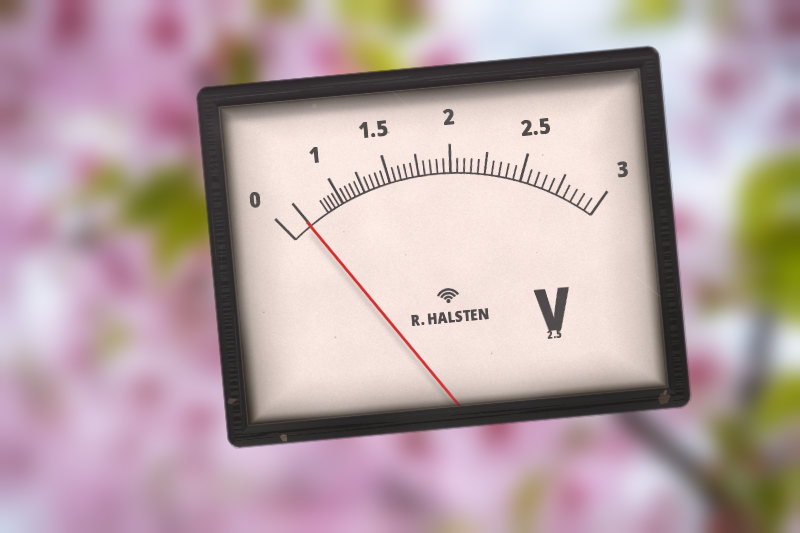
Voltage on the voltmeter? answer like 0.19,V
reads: 0.5,V
